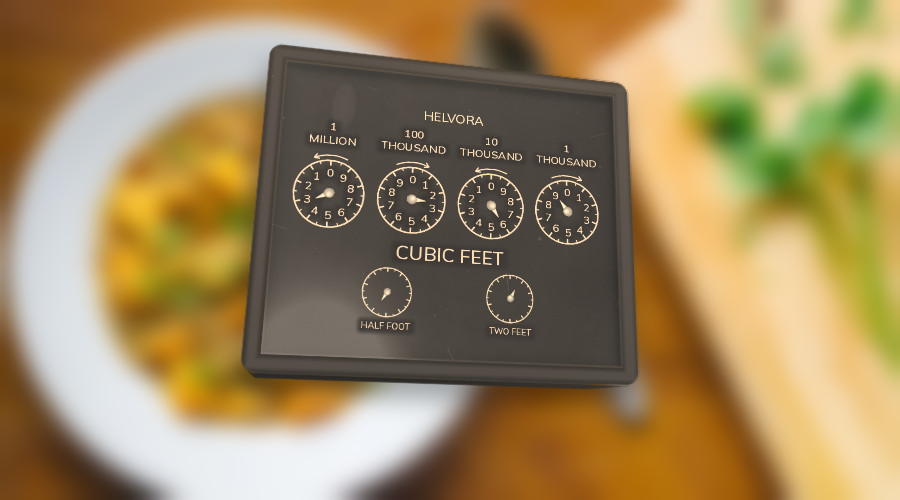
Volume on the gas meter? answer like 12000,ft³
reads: 325900,ft³
